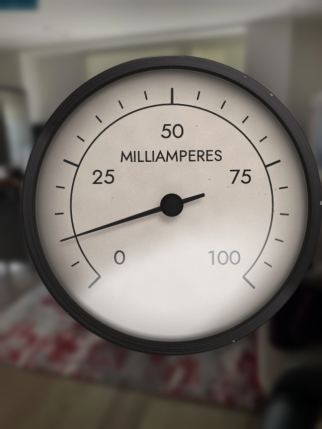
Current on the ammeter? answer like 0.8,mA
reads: 10,mA
